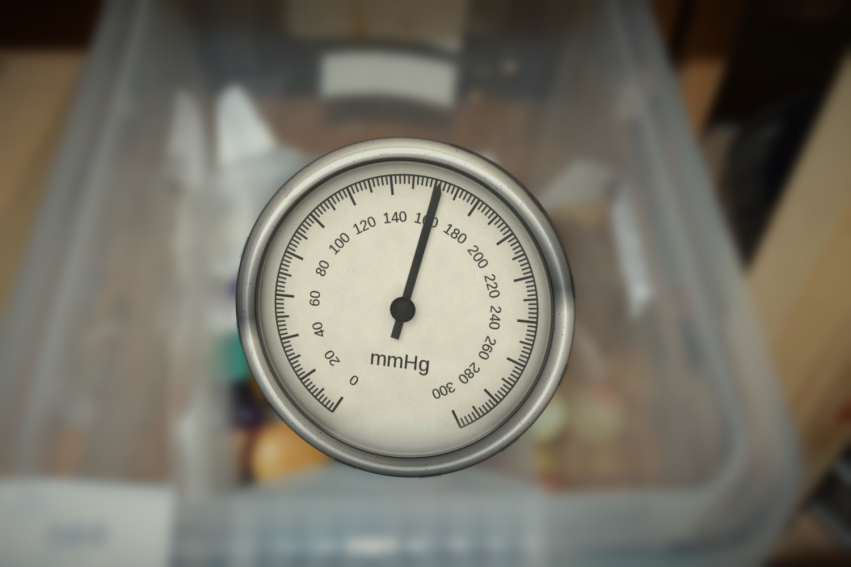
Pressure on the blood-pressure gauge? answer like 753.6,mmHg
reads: 162,mmHg
